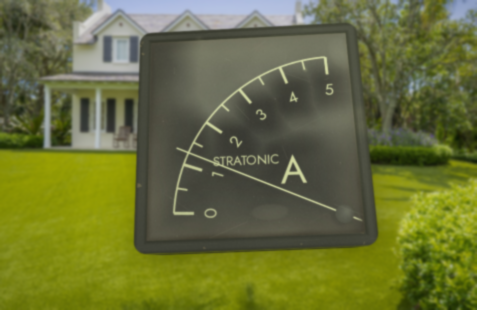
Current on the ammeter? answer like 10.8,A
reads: 1.25,A
